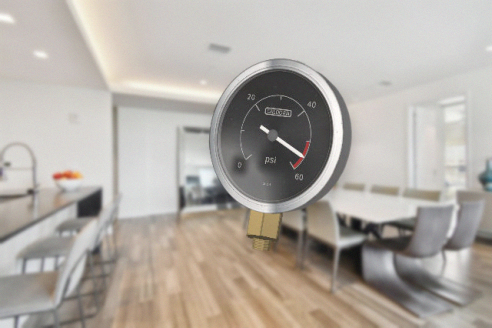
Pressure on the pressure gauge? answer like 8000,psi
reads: 55,psi
